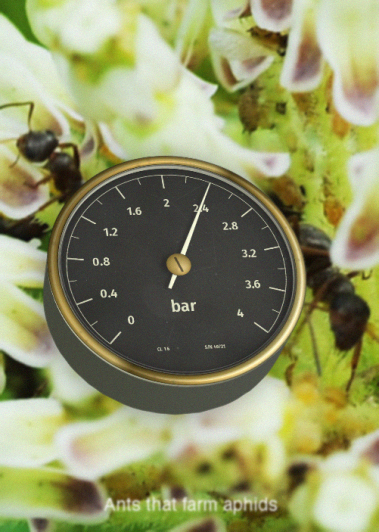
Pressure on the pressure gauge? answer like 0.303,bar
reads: 2.4,bar
